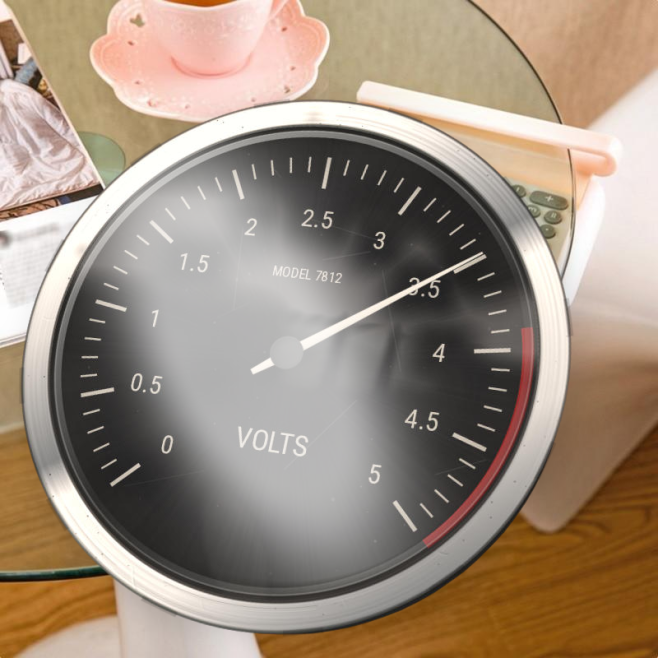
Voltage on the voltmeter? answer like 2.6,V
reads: 3.5,V
